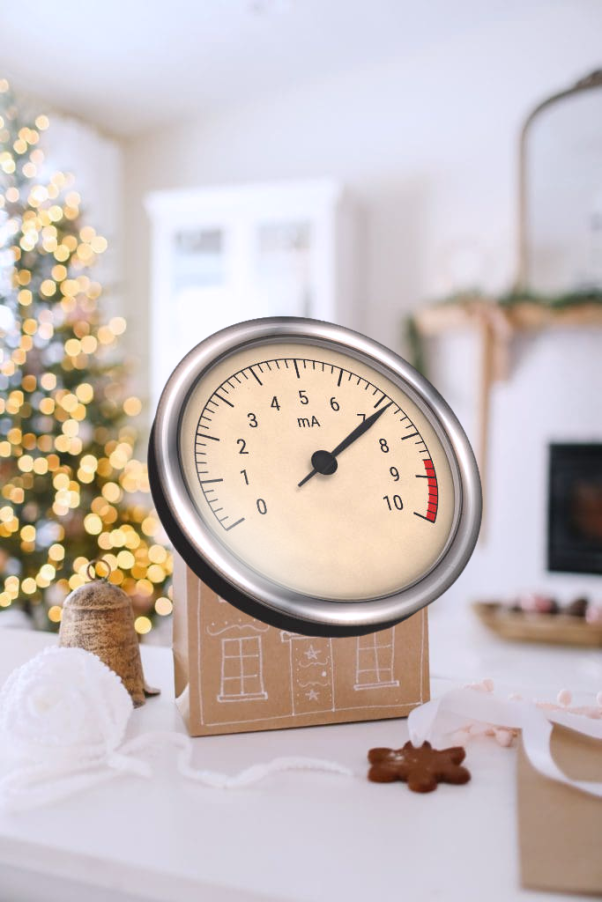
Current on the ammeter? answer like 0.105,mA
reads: 7.2,mA
